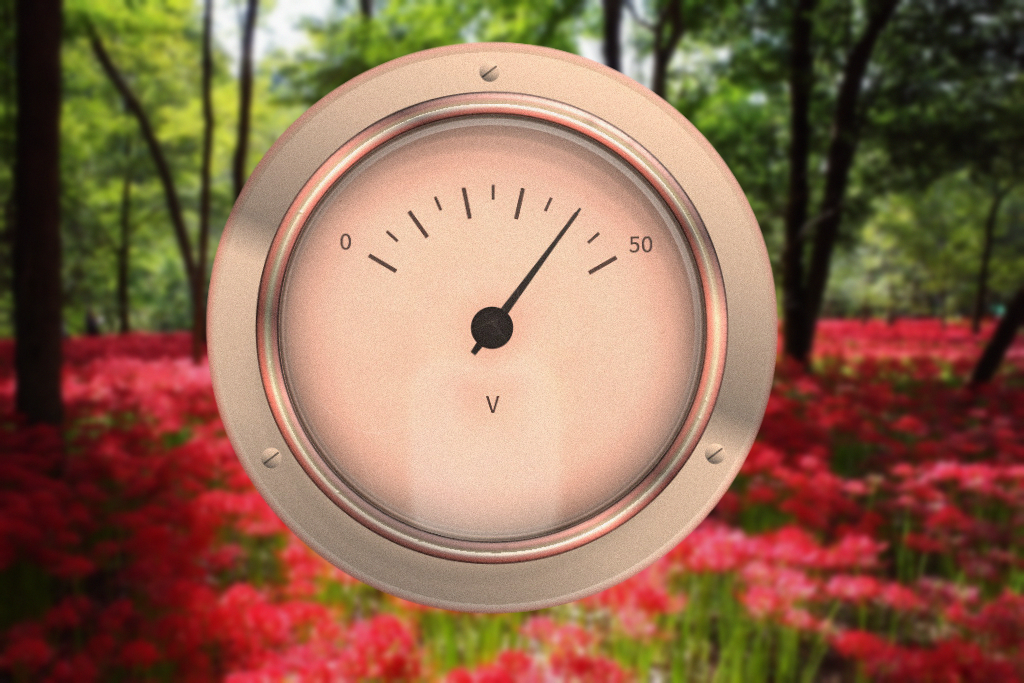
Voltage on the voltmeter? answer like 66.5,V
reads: 40,V
